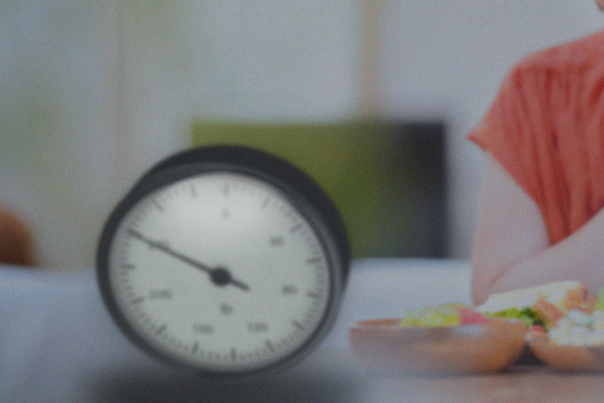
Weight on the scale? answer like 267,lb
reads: 240,lb
